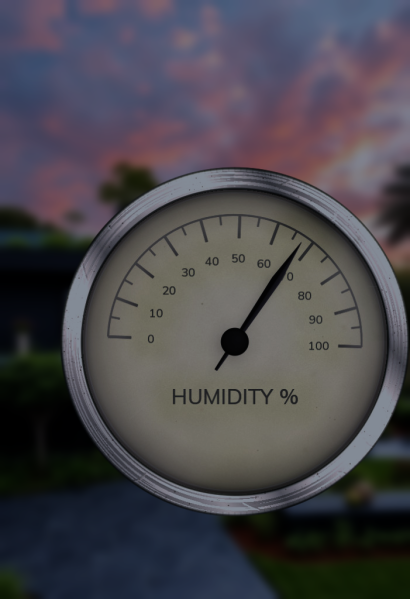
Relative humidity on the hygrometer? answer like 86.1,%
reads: 67.5,%
